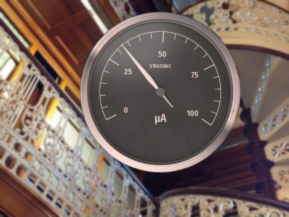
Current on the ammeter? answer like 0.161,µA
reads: 32.5,µA
